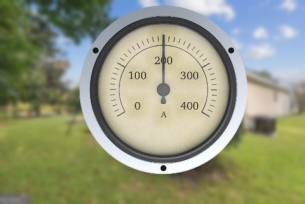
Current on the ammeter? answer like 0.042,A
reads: 200,A
